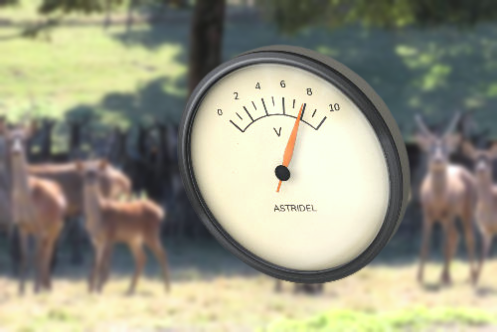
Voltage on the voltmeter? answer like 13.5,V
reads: 8,V
